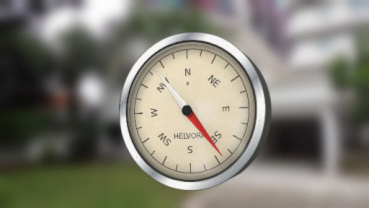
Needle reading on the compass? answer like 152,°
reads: 142.5,°
